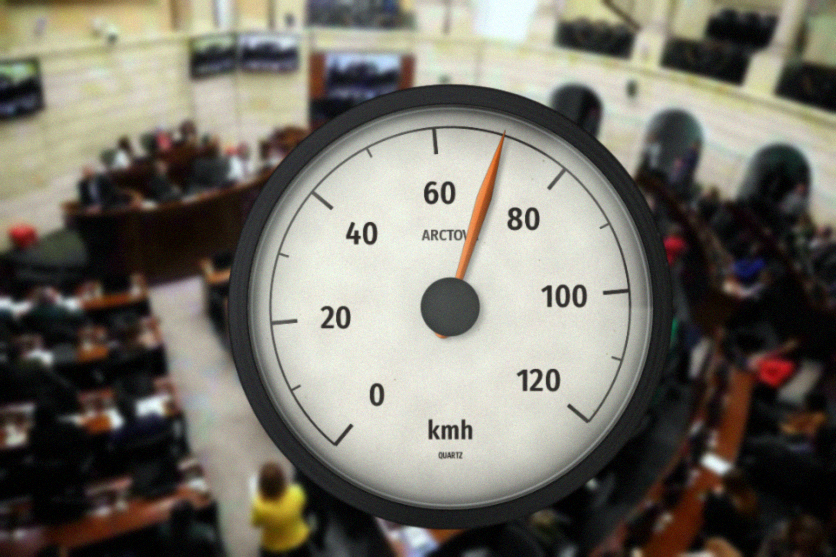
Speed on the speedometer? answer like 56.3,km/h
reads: 70,km/h
